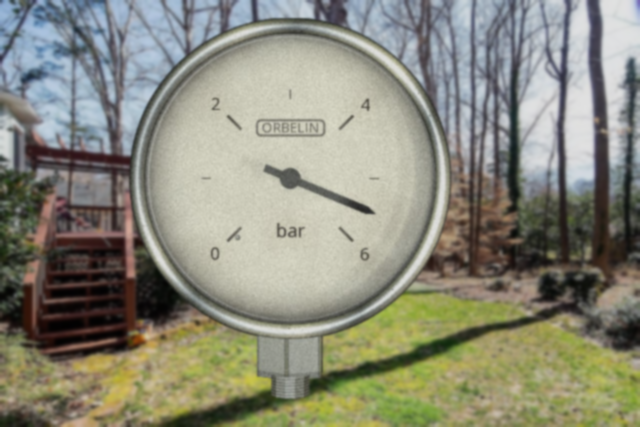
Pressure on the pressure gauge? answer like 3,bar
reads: 5.5,bar
